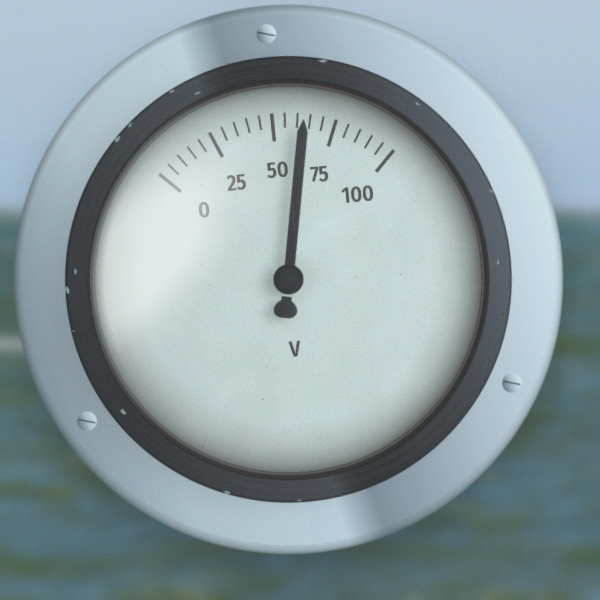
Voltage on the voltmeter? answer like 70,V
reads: 62.5,V
